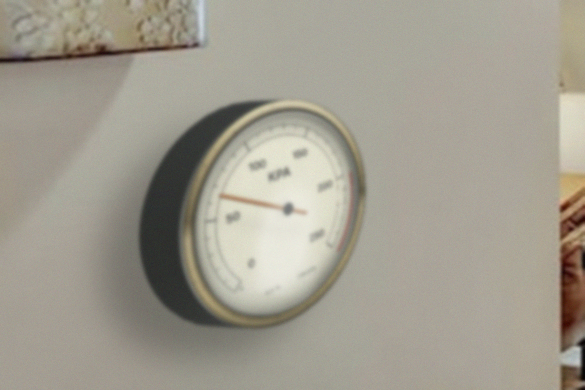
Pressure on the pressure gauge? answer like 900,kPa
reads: 65,kPa
